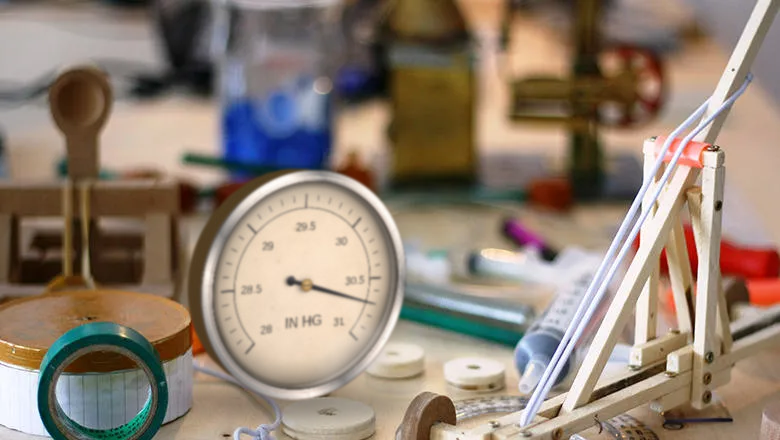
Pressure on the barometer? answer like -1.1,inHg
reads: 30.7,inHg
